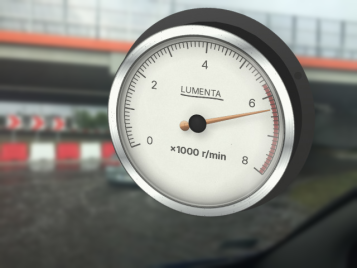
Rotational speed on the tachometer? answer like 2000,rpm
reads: 6300,rpm
